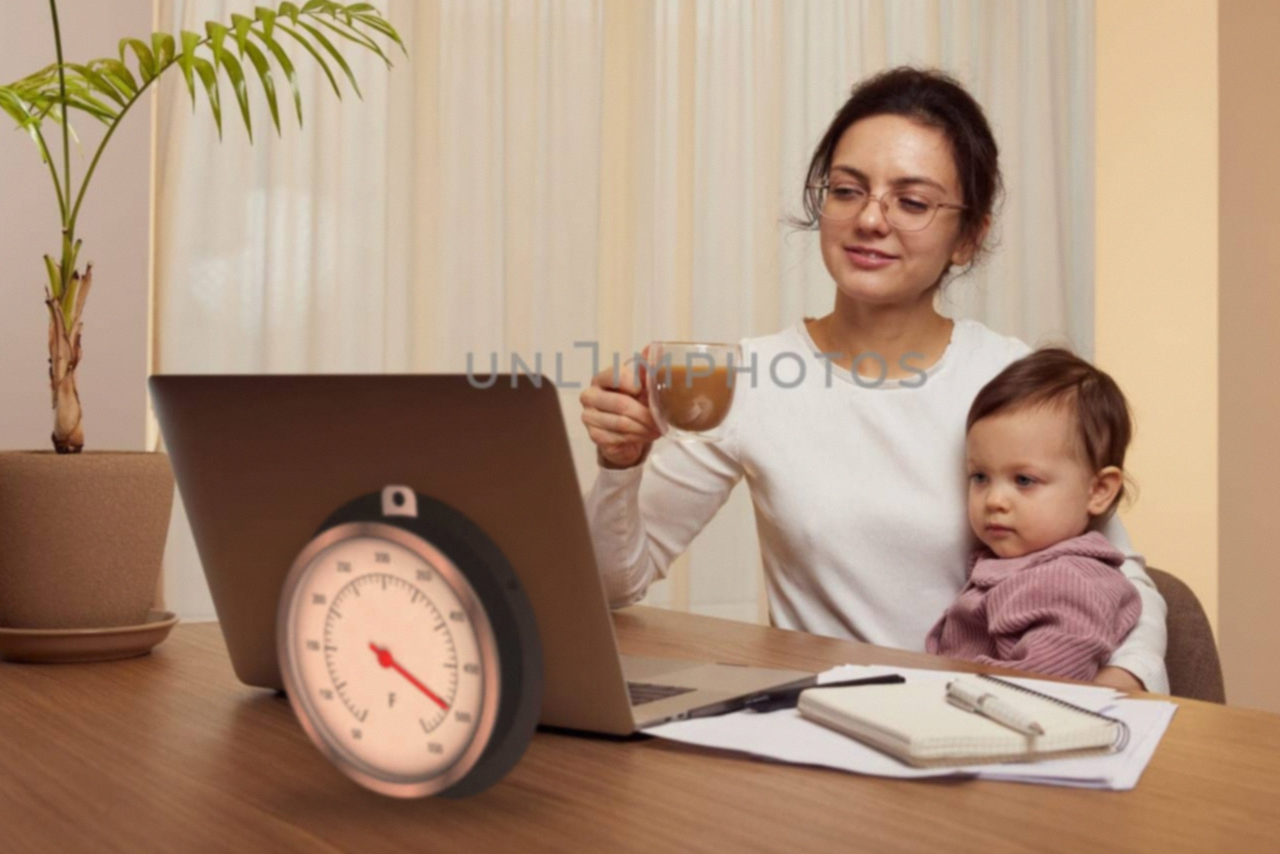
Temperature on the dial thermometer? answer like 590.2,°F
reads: 500,°F
